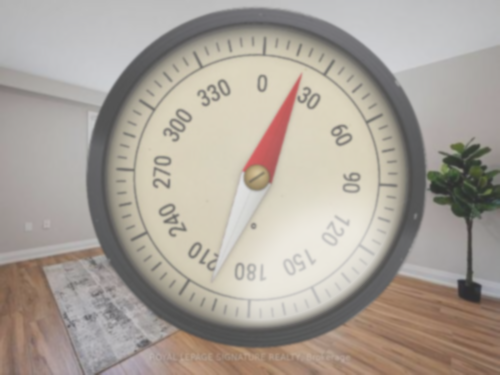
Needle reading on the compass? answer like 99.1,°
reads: 20,°
